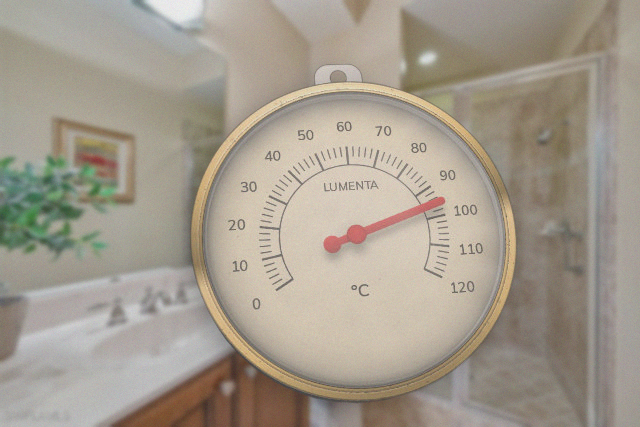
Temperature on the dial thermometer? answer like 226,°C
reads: 96,°C
